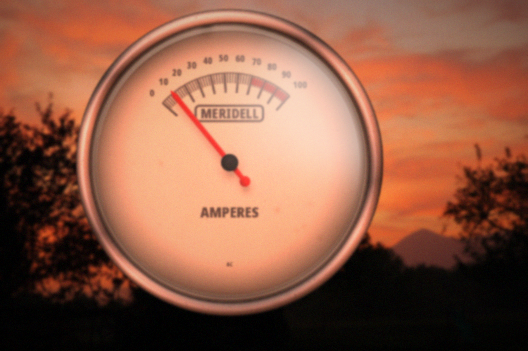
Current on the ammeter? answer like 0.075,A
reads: 10,A
